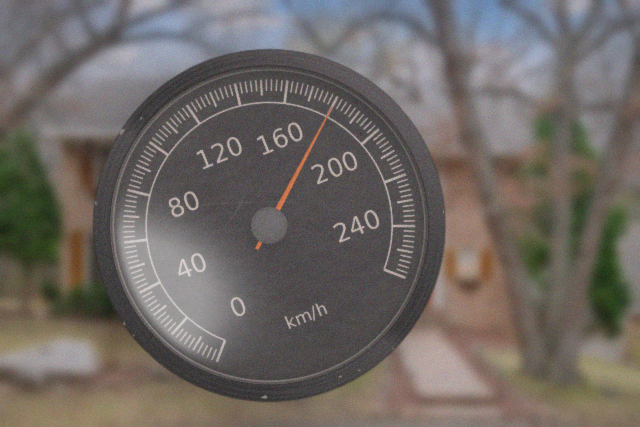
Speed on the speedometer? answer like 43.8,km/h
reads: 180,km/h
